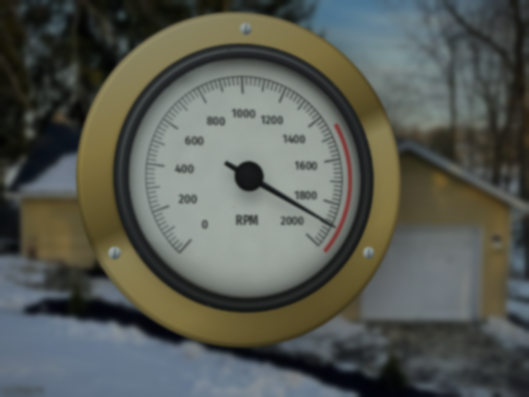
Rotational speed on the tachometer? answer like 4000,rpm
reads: 1900,rpm
